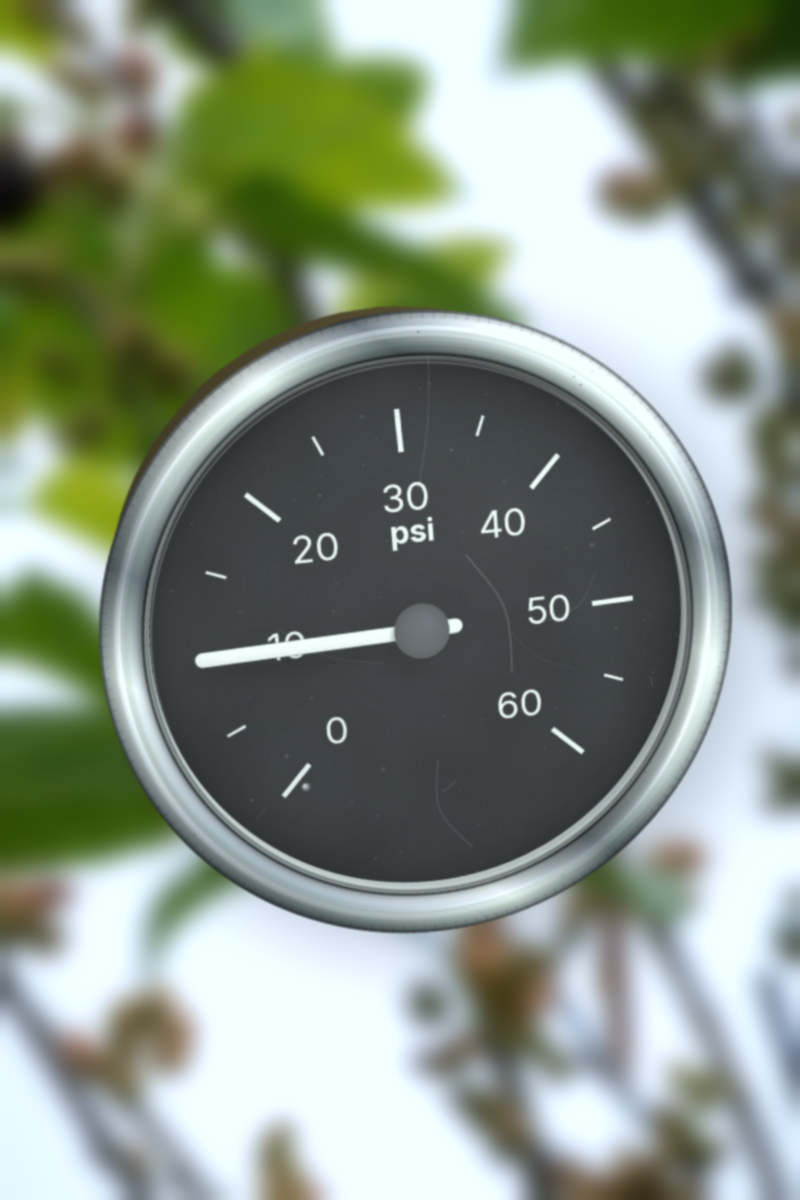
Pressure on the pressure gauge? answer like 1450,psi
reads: 10,psi
